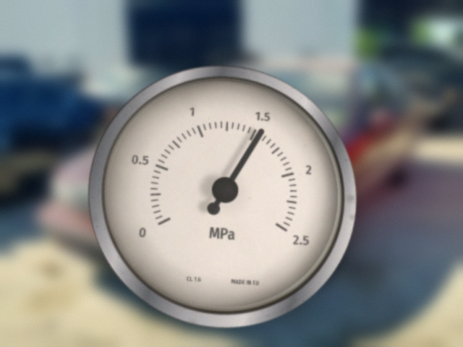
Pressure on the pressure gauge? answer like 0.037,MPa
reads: 1.55,MPa
